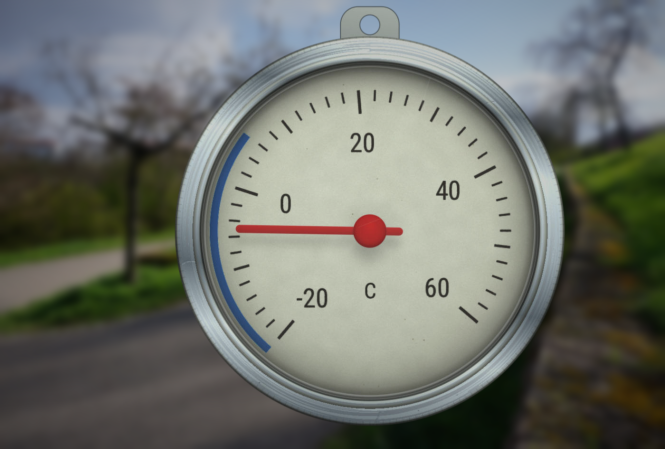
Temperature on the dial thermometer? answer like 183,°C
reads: -5,°C
